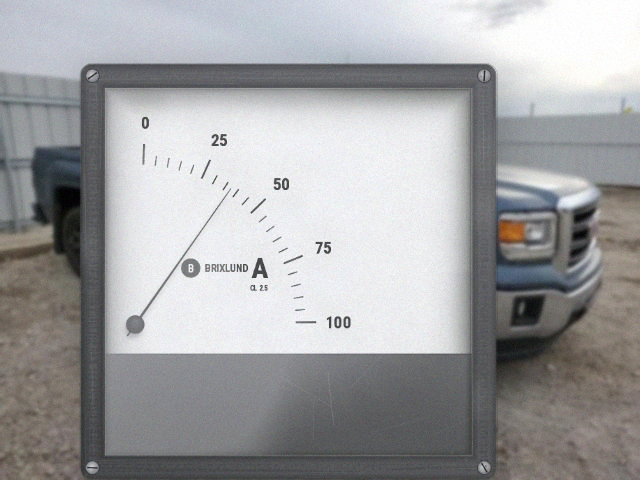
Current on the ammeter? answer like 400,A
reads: 37.5,A
